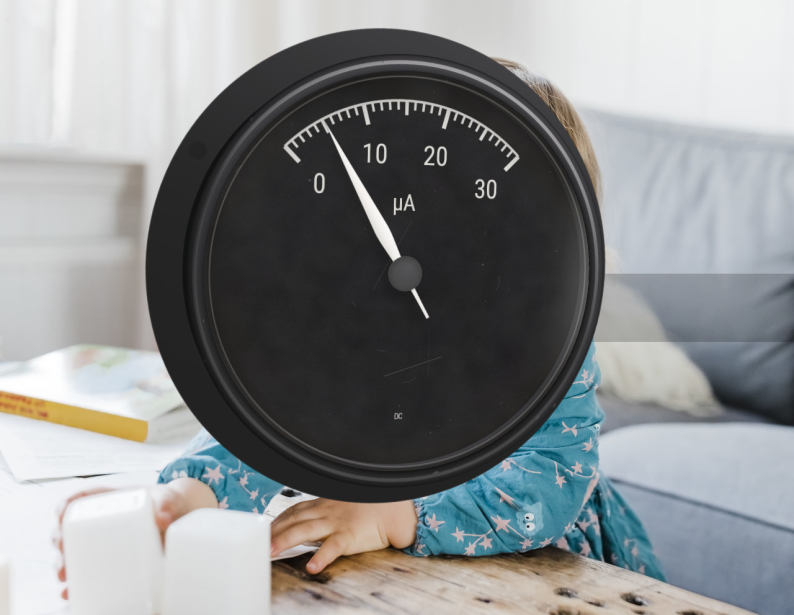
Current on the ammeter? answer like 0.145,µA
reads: 5,µA
